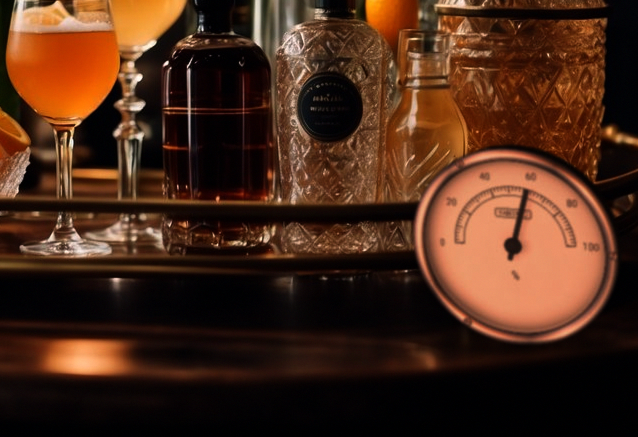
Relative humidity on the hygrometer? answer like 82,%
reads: 60,%
